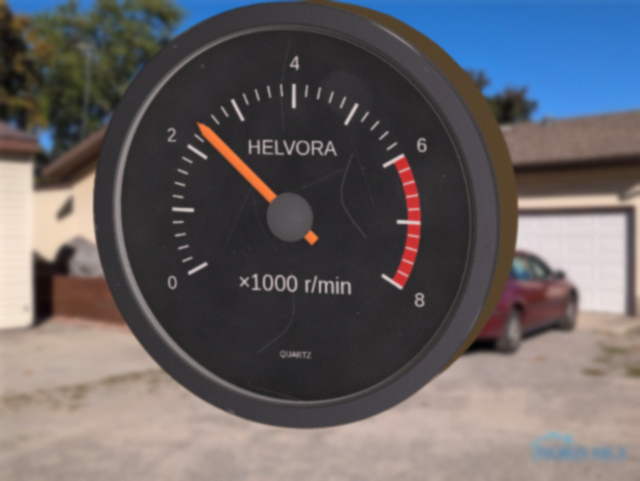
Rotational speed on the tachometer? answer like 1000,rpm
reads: 2400,rpm
